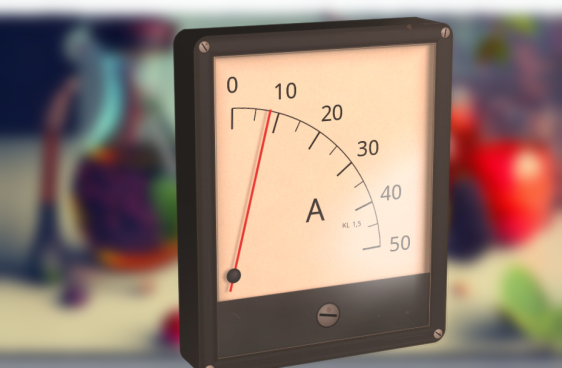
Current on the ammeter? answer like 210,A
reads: 7.5,A
